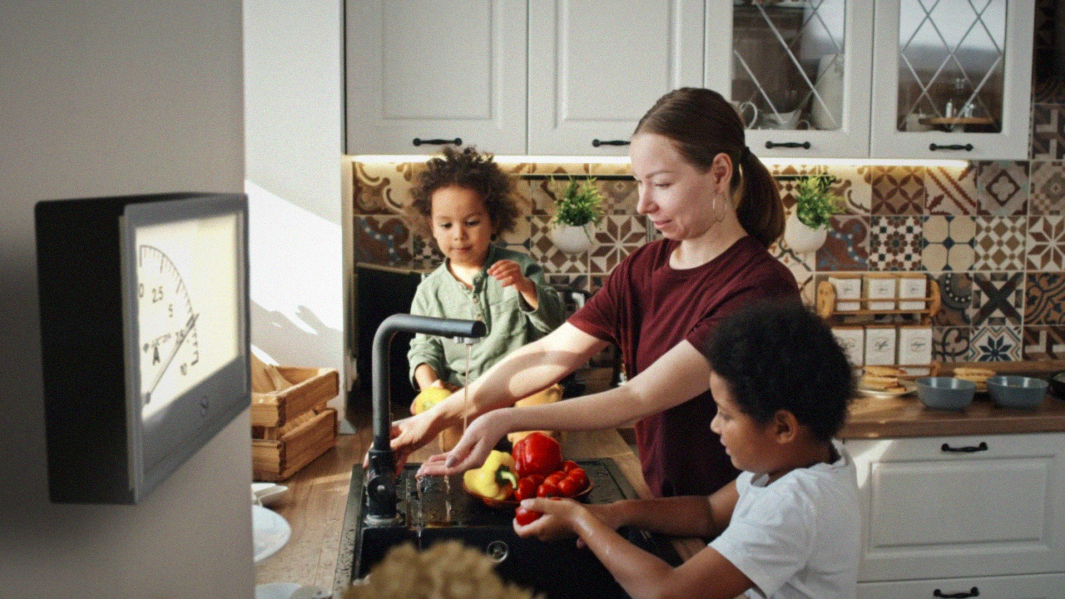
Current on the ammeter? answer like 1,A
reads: 7.5,A
